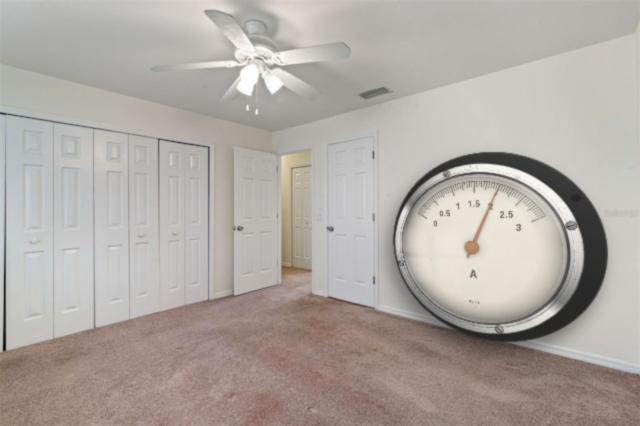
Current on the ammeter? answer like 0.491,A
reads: 2,A
